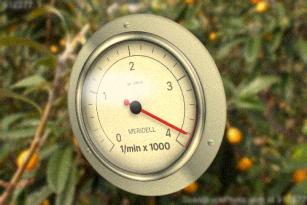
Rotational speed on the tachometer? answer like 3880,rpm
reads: 3800,rpm
